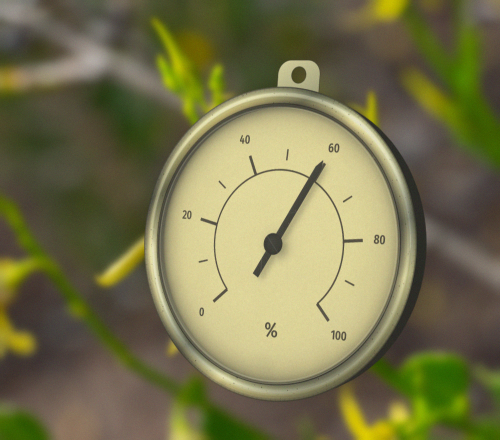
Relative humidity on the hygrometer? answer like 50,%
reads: 60,%
